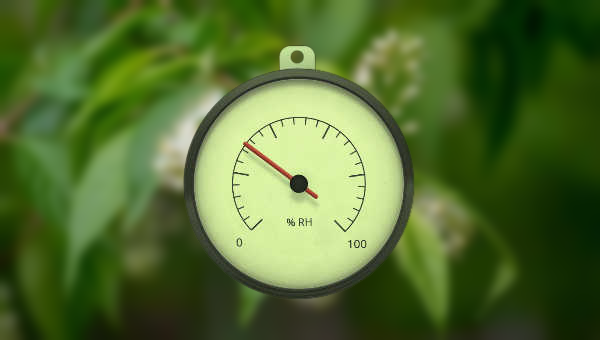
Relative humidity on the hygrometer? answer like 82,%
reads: 30,%
